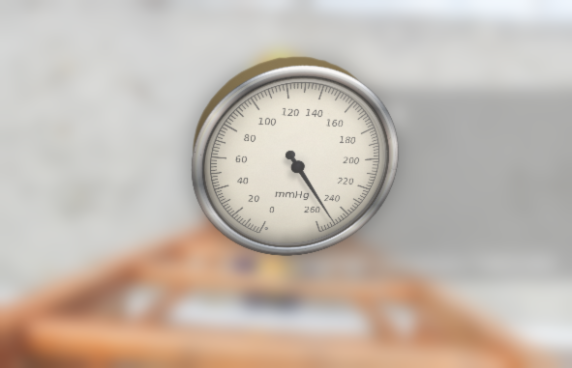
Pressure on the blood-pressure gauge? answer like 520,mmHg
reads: 250,mmHg
